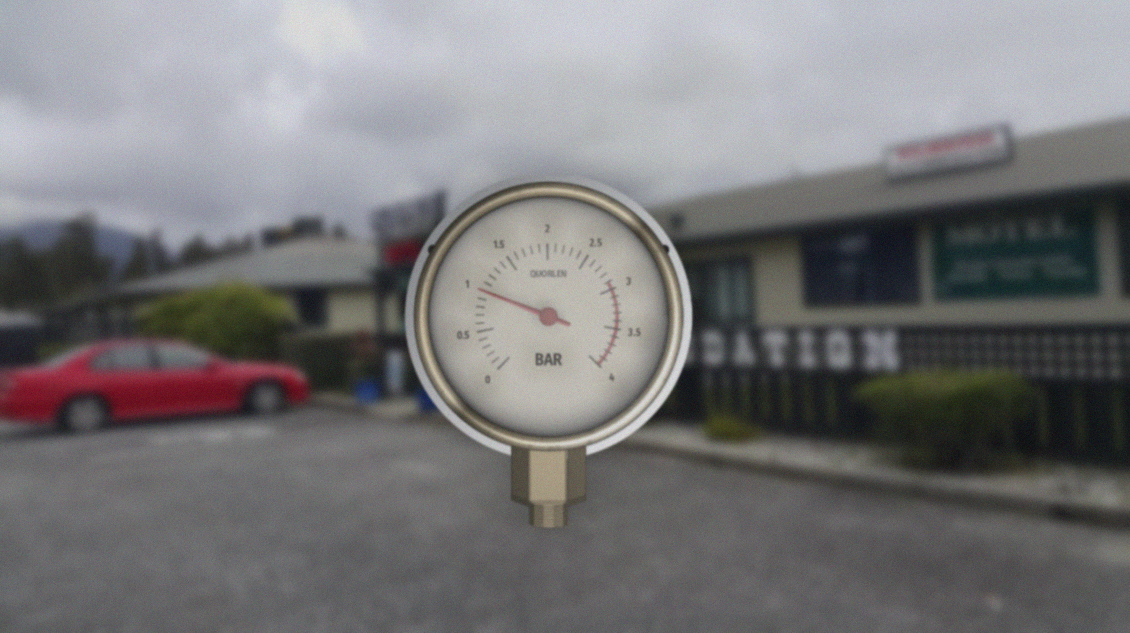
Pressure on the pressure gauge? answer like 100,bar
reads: 1,bar
